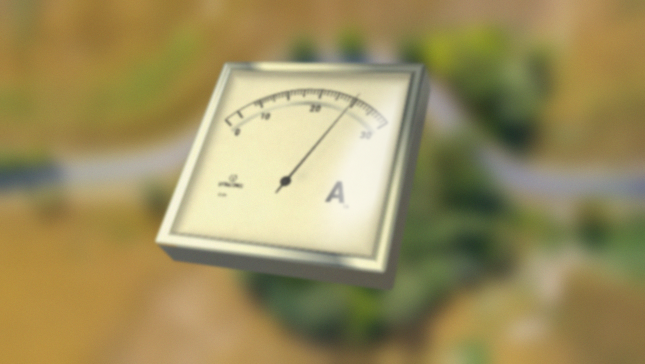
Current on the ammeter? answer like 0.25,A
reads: 25,A
